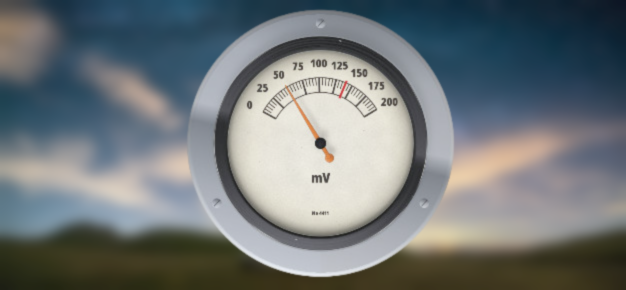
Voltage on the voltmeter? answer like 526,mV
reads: 50,mV
